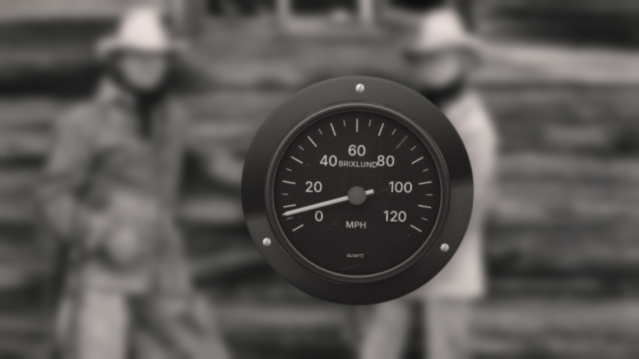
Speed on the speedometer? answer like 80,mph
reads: 7.5,mph
